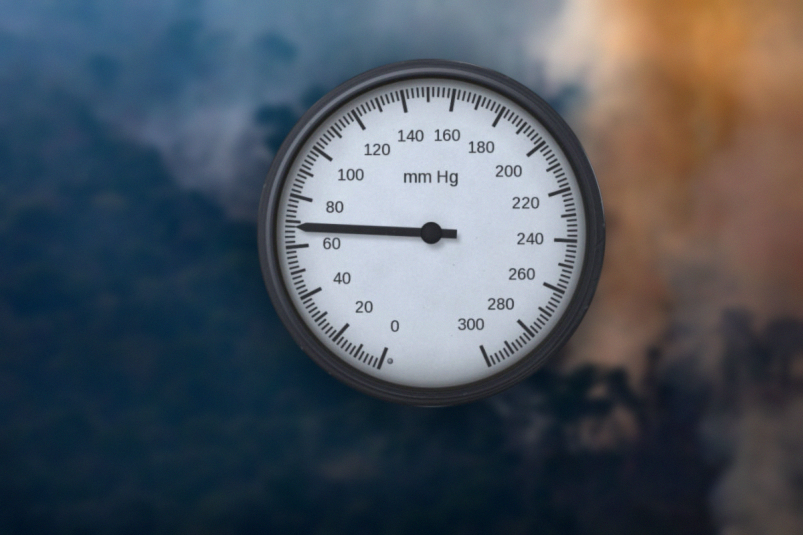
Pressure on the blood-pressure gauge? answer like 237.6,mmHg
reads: 68,mmHg
